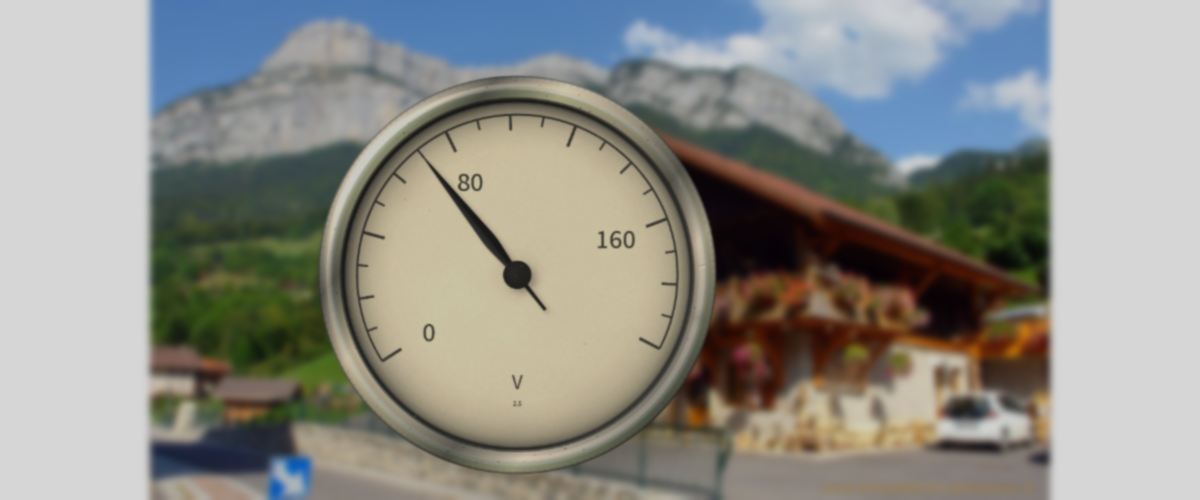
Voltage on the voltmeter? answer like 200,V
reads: 70,V
